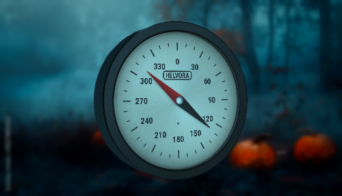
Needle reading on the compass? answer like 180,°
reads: 310,°
